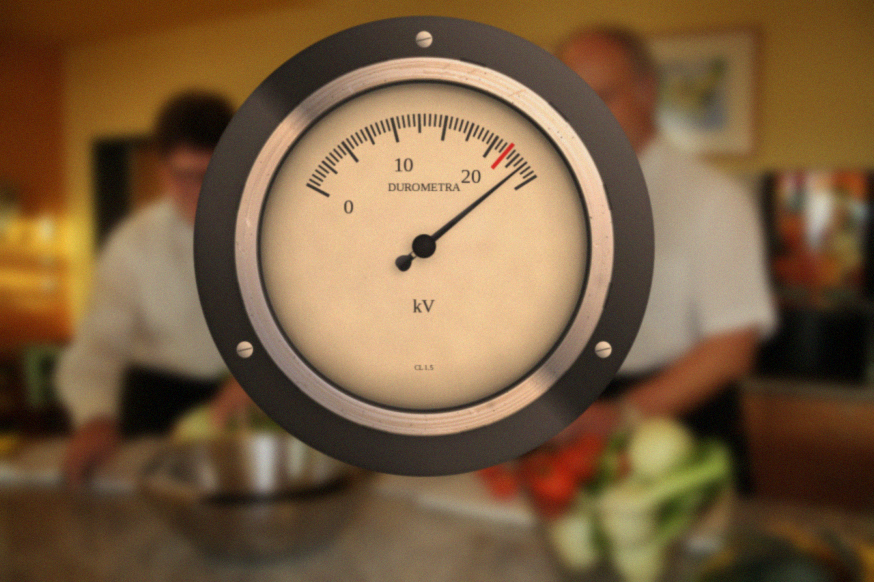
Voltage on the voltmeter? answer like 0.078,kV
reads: 23.5,kV
